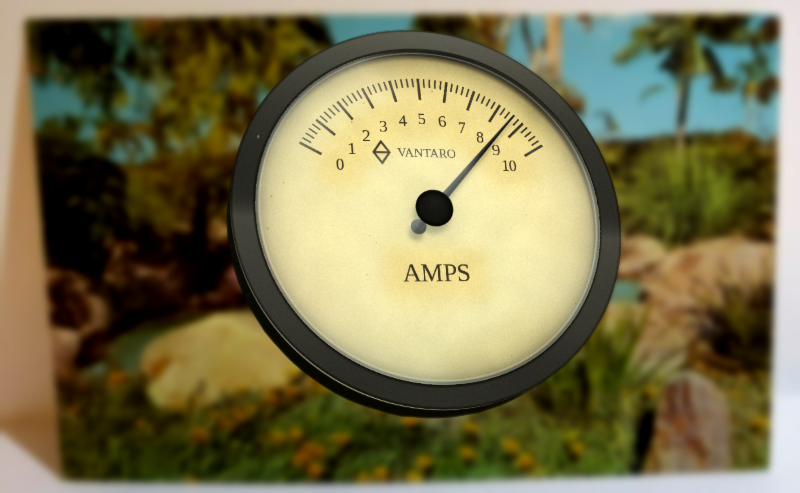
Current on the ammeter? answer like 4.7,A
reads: 8.6,A
